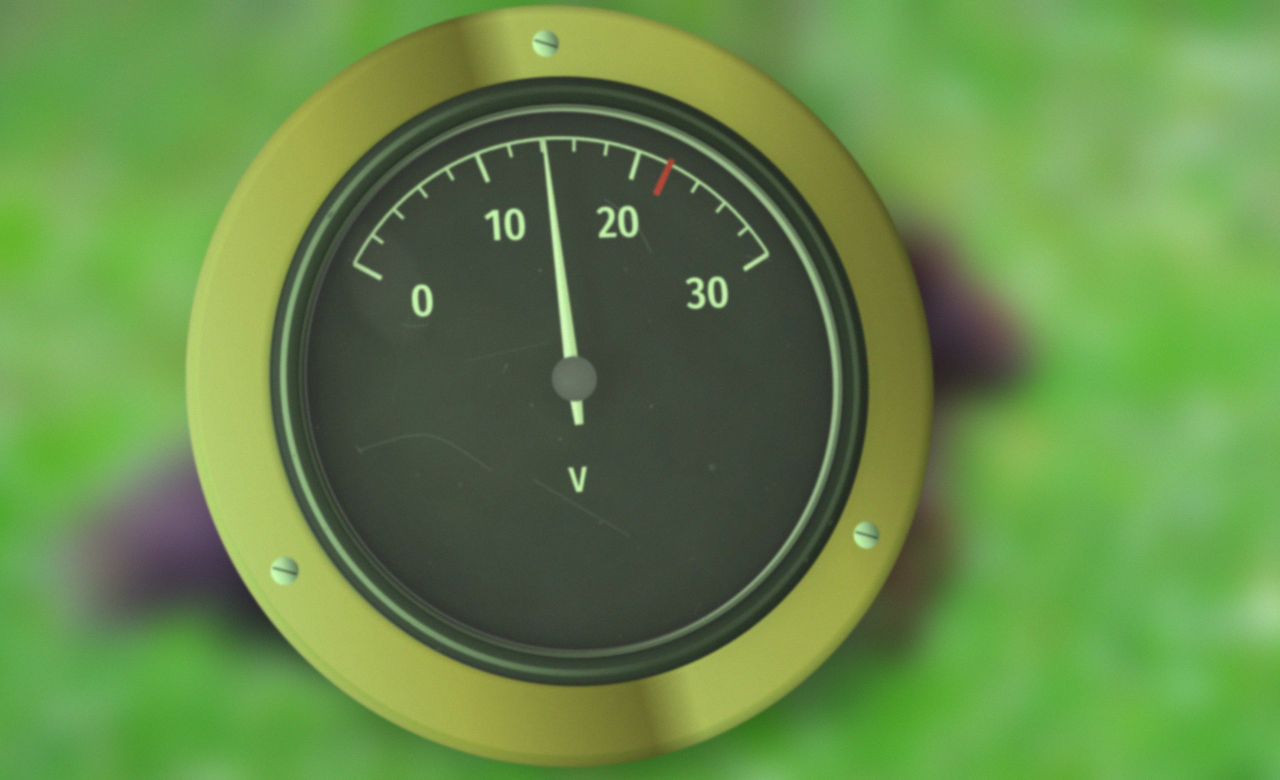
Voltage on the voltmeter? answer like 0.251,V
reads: 14,V
